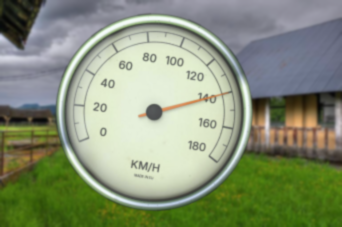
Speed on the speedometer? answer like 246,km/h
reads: 140,km/h
